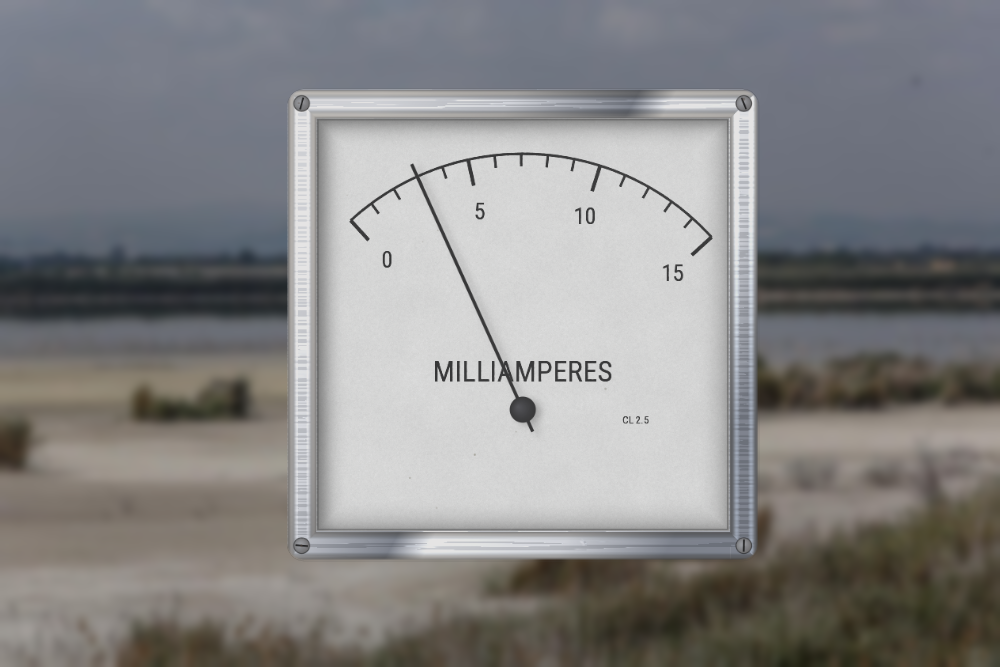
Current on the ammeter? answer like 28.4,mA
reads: 3,mA
